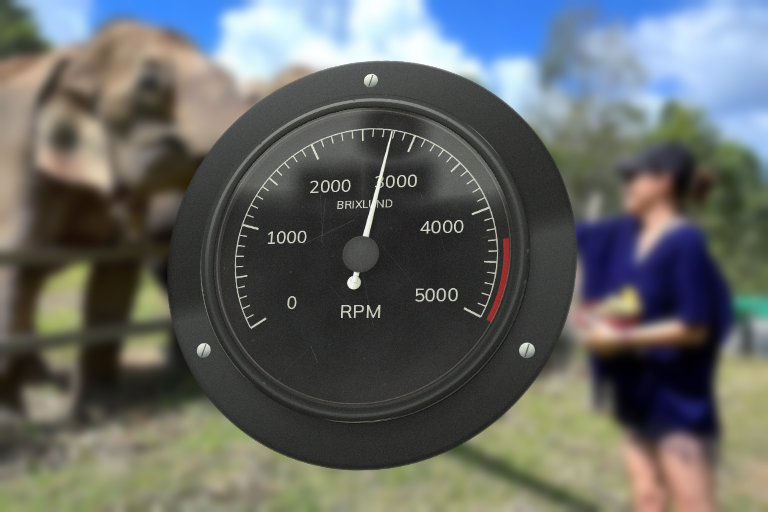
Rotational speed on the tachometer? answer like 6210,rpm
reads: 2800,rpm
